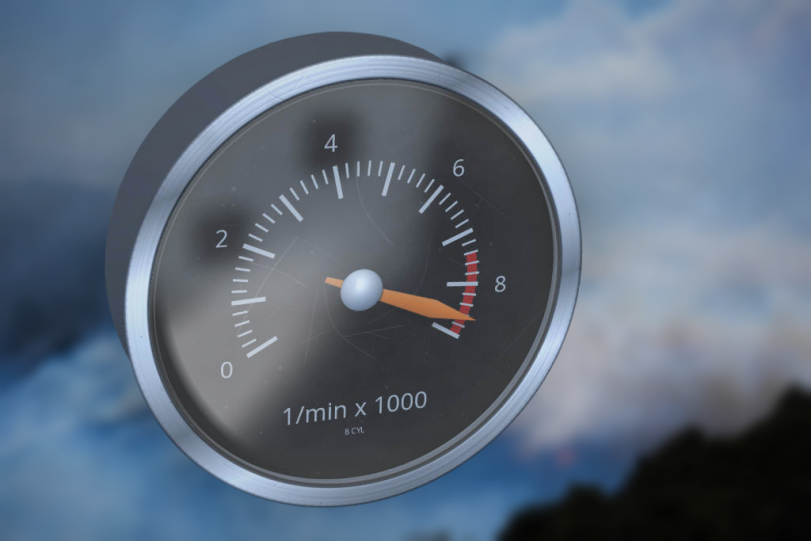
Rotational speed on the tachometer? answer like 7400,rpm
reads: 8600,rpm
